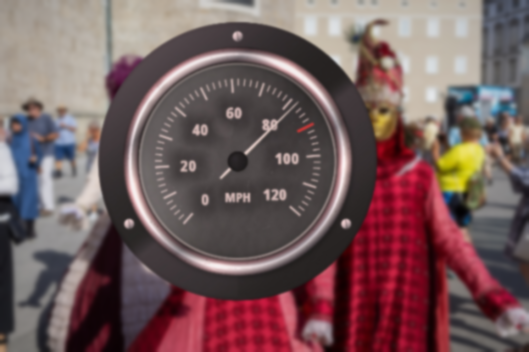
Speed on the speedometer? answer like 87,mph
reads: 82,mph
